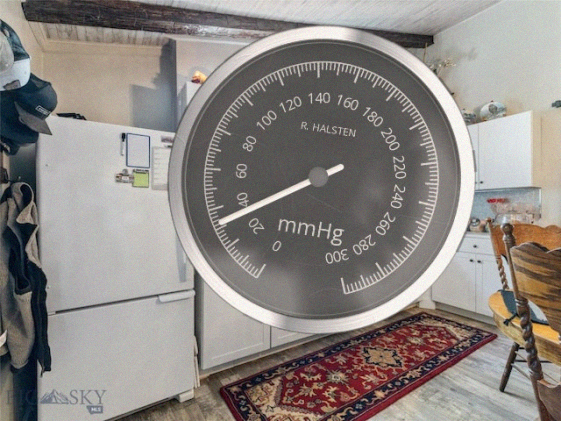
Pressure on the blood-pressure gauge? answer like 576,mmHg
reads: 32,mmHg
